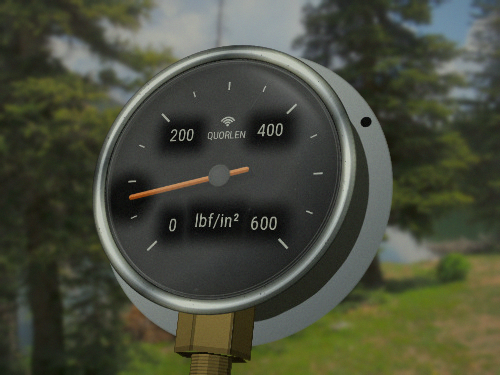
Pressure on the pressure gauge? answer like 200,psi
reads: 75,psi
